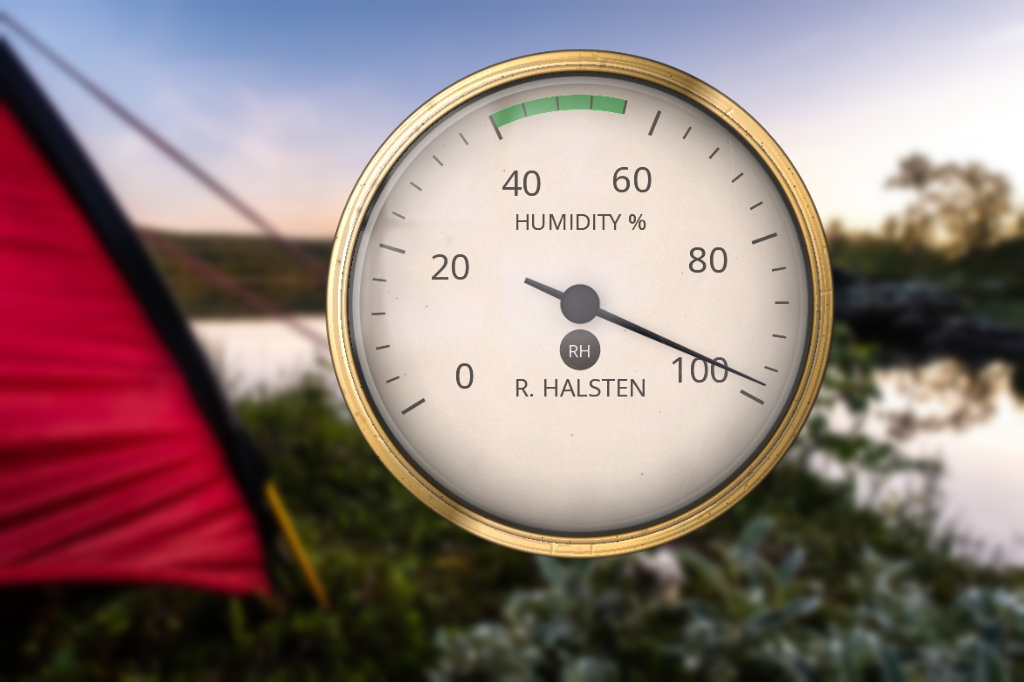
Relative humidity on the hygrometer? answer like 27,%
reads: 98,%
